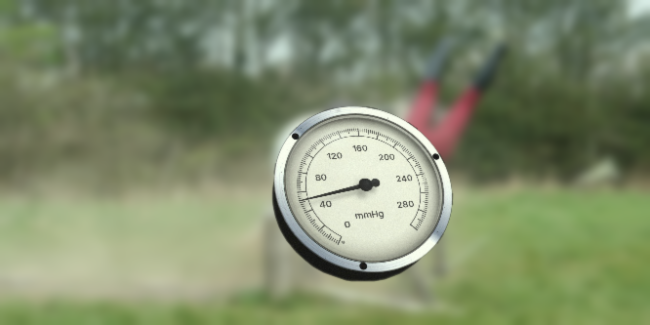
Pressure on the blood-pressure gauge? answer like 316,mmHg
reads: 50,mmHg
